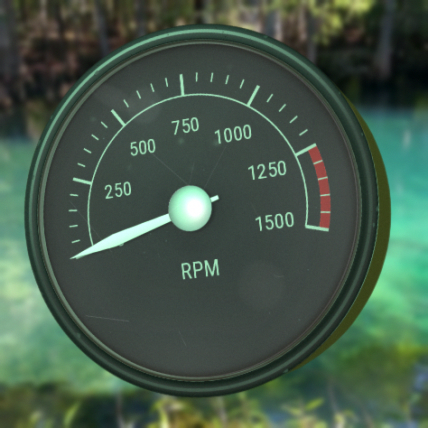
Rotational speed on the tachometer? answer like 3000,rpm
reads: 0,rpm
